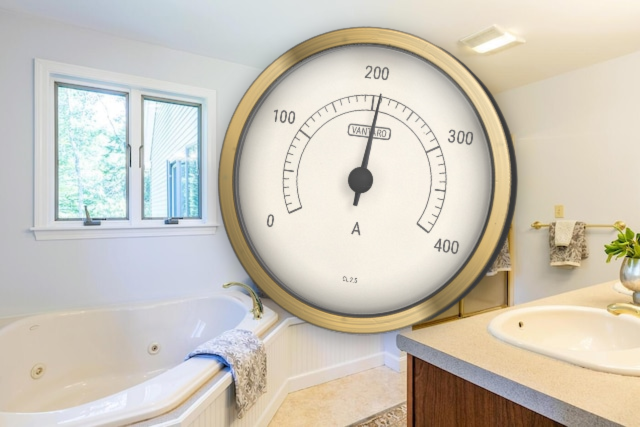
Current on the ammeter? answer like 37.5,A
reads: 210,A
